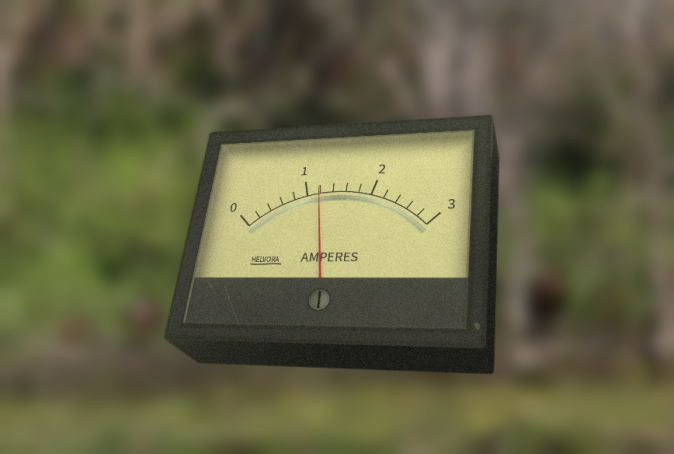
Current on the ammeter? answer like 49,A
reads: 1.2,A
